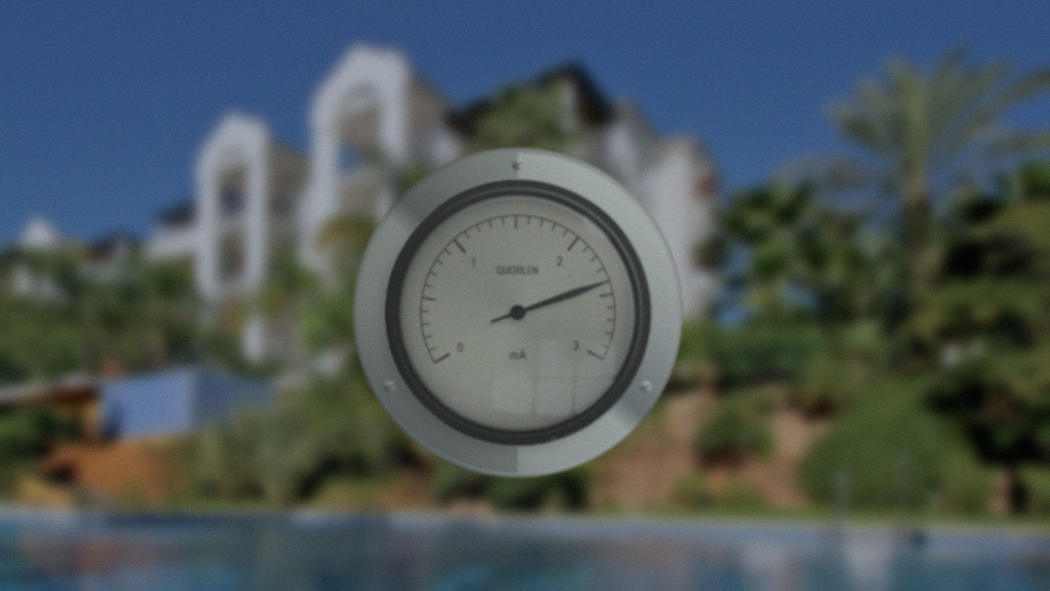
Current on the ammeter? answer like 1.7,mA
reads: 2.4,mA
